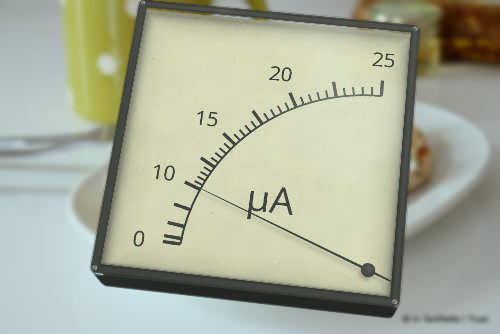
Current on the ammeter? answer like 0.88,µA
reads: 10,µA
